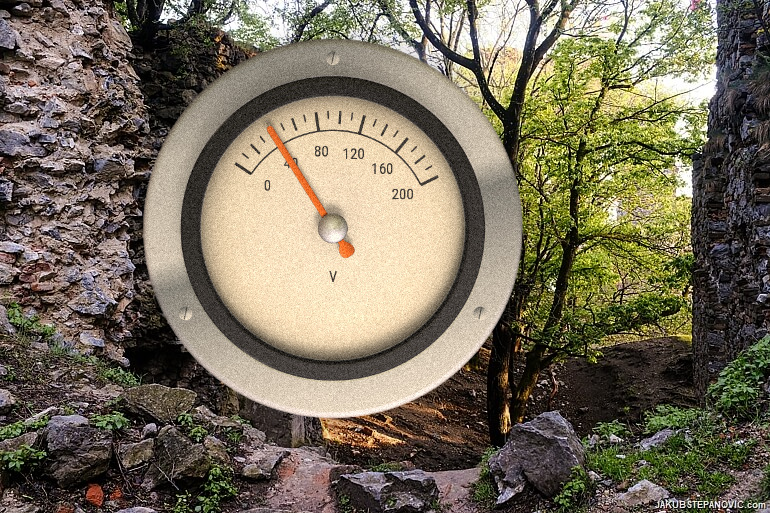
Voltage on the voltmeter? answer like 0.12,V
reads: 40,V
